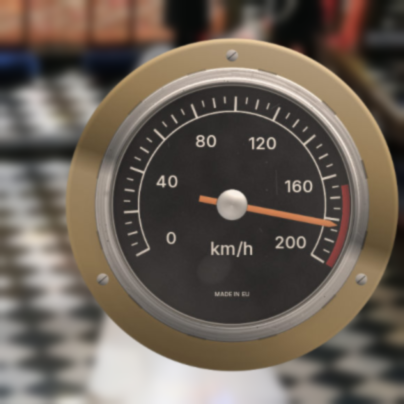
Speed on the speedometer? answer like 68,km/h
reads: 182.5,km/h
